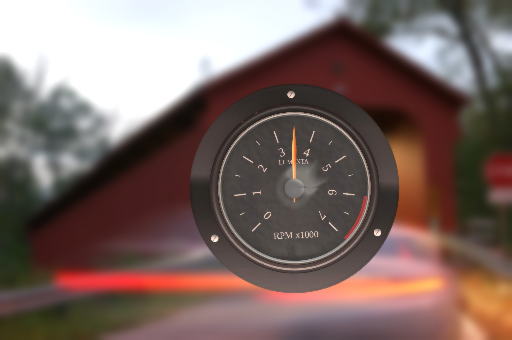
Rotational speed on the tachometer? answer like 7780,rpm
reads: 3500,rpm
